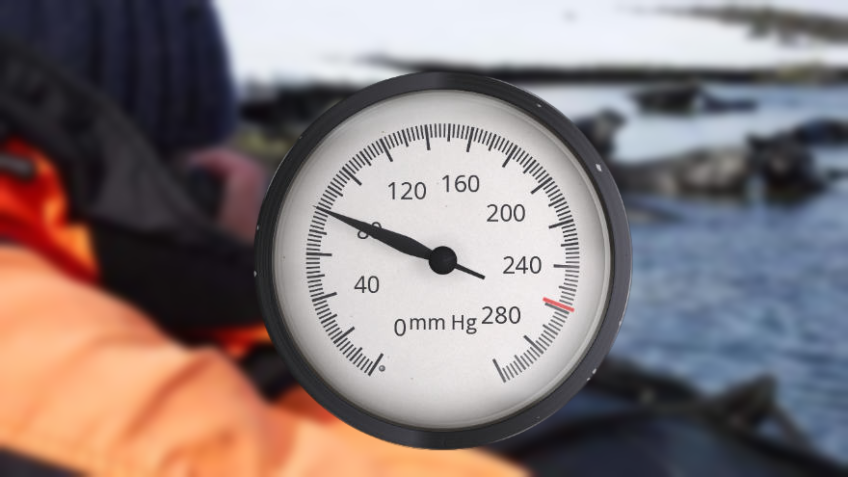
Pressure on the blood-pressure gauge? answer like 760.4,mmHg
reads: 80,mmHg
